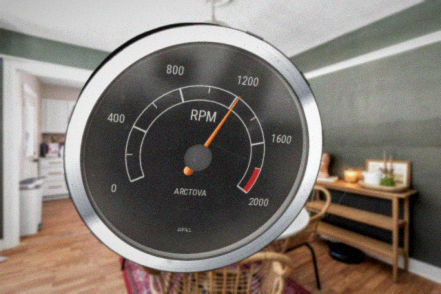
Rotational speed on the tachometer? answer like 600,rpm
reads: 1200,rpm
